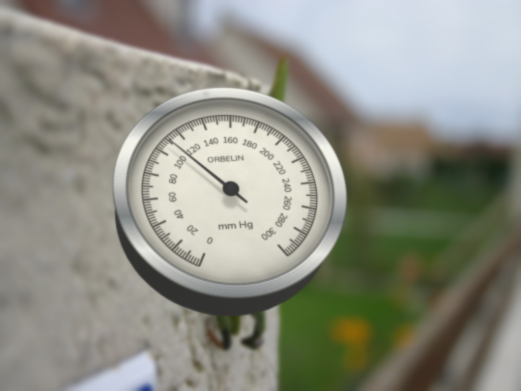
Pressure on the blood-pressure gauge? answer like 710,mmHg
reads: 110,mmHg
